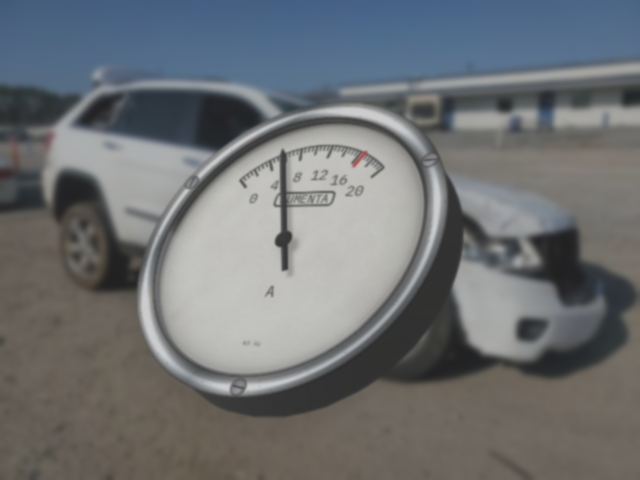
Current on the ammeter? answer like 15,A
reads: 6,A
